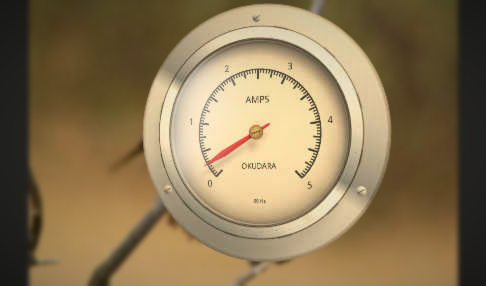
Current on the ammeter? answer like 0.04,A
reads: 0.25,A
